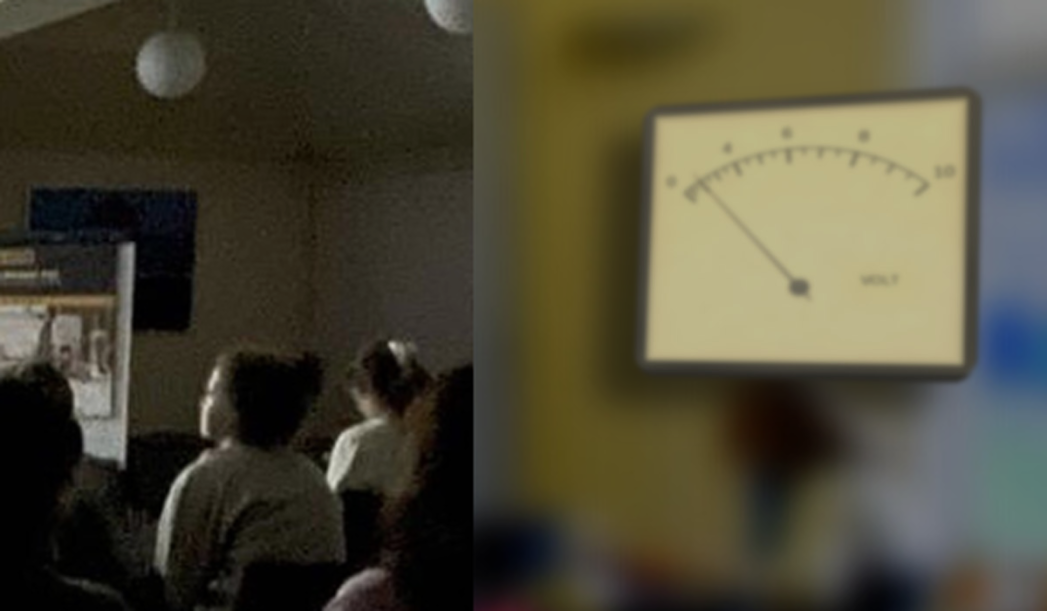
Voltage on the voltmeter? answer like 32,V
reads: 2,V
